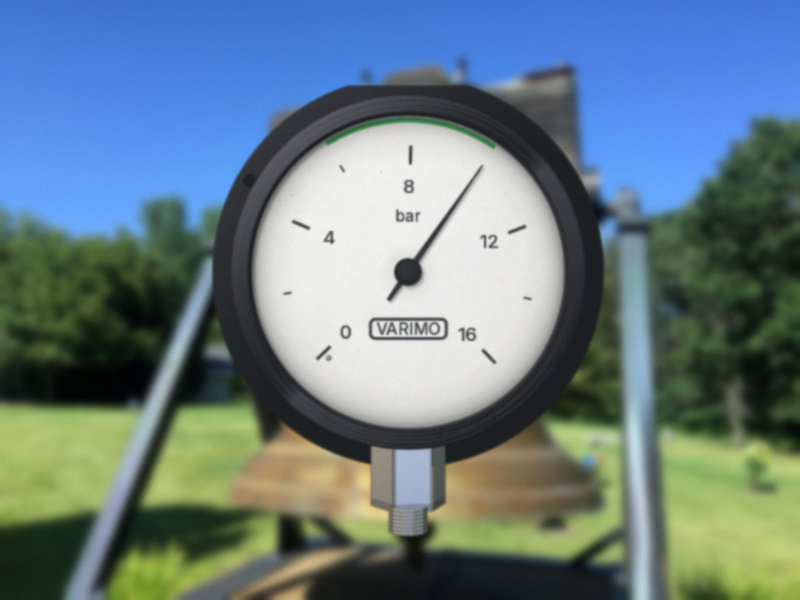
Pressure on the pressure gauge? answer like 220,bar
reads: 10,bar
